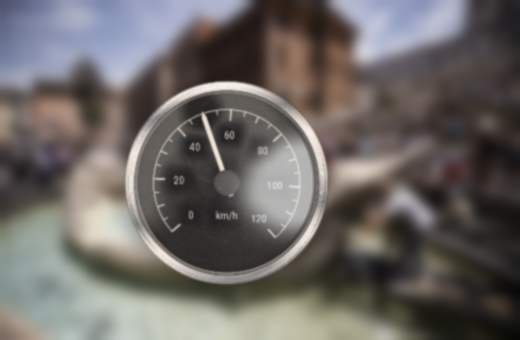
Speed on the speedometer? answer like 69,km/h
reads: 50,km/h
